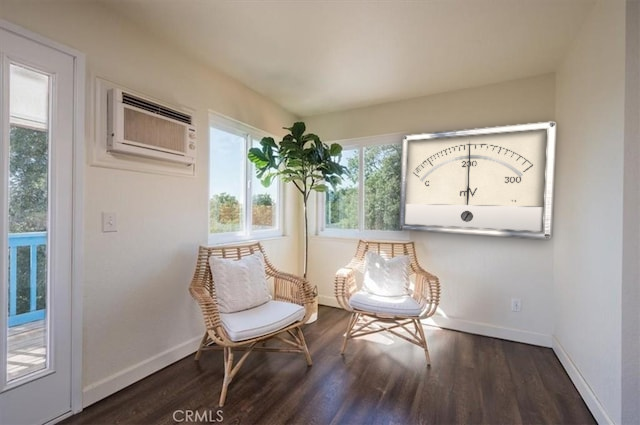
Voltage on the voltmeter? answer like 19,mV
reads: 200,mV
